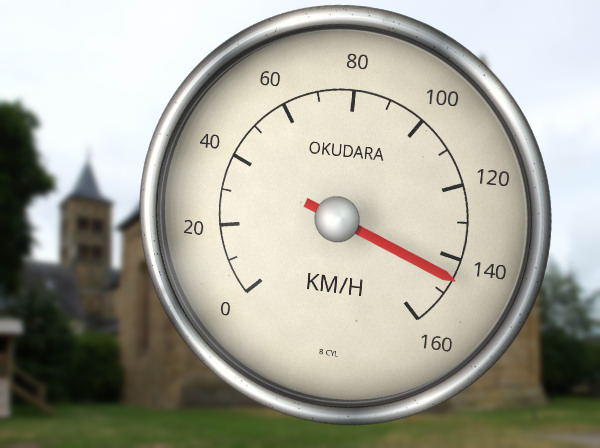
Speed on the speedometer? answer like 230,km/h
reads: 145,km/h
